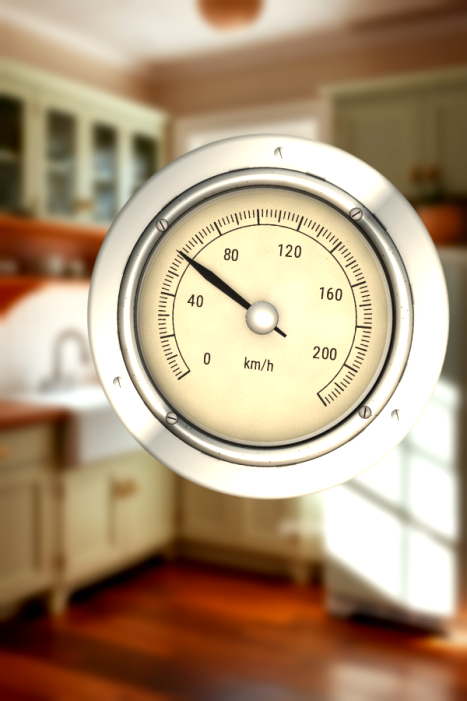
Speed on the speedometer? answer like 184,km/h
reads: 60,km/h
